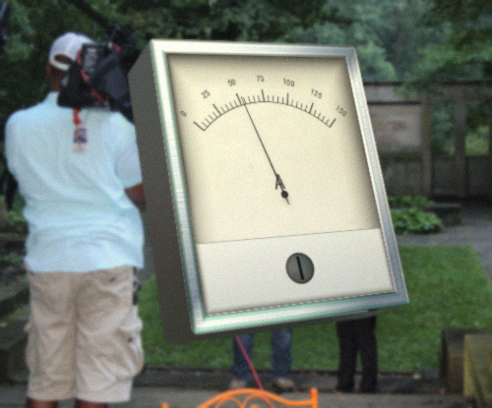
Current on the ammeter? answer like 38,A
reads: 50,A
